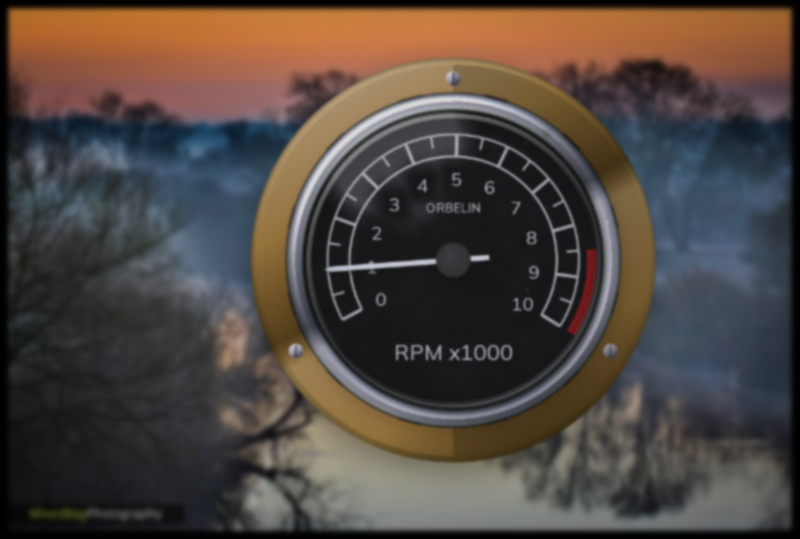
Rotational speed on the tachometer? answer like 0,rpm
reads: 1000,rpm
